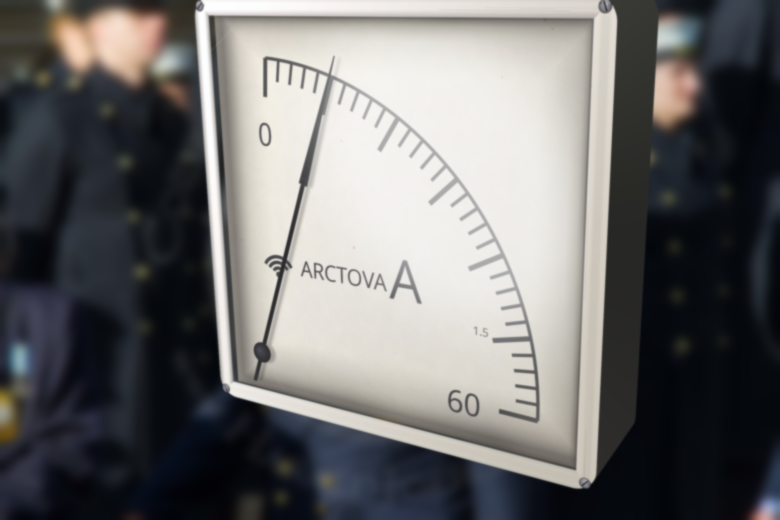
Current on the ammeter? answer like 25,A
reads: 10,A
